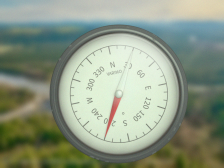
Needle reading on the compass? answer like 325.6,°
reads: 210,°
